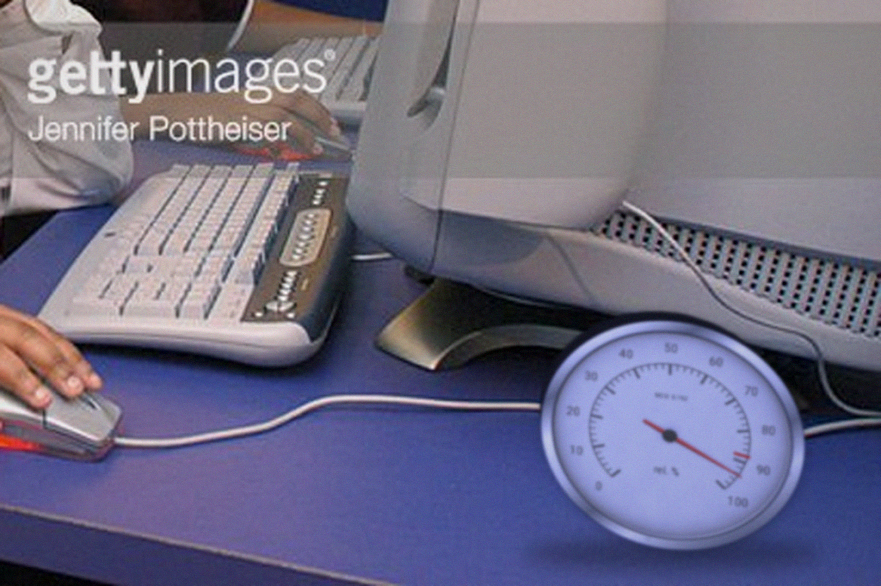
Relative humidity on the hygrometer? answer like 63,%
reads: 94,%
